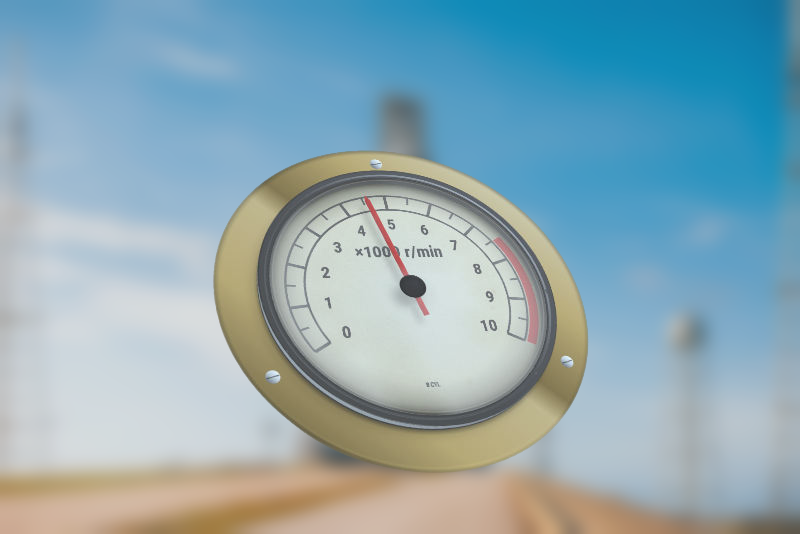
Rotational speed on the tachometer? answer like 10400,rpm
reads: 4500,rpm
